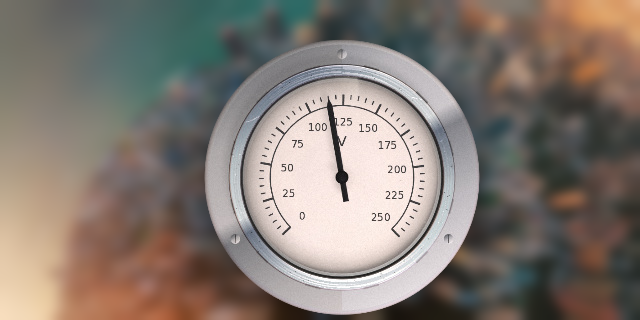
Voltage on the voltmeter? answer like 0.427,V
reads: 115,V
